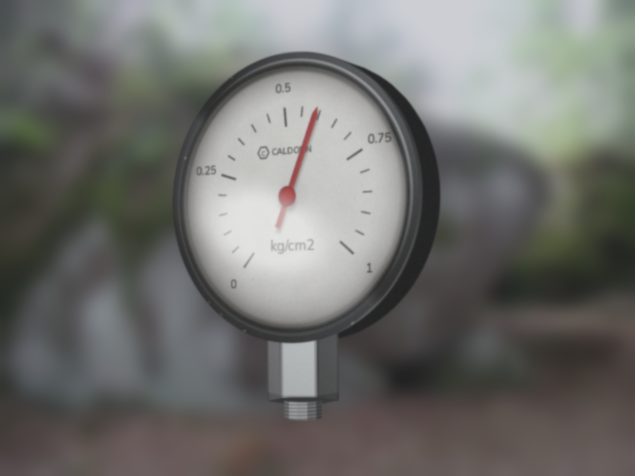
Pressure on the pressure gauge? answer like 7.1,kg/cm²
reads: 0.6,kg/cm²
